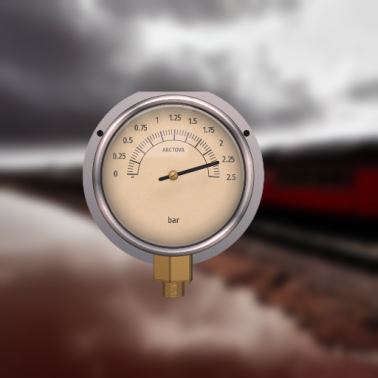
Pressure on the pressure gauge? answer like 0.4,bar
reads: 2.25,bar
